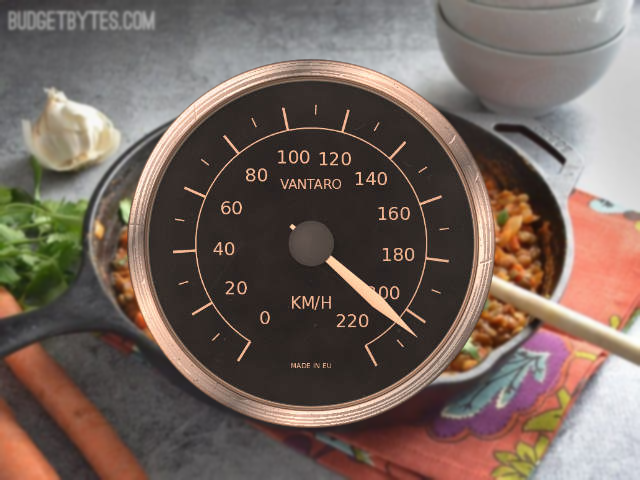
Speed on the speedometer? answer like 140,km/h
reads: 205,km/h
